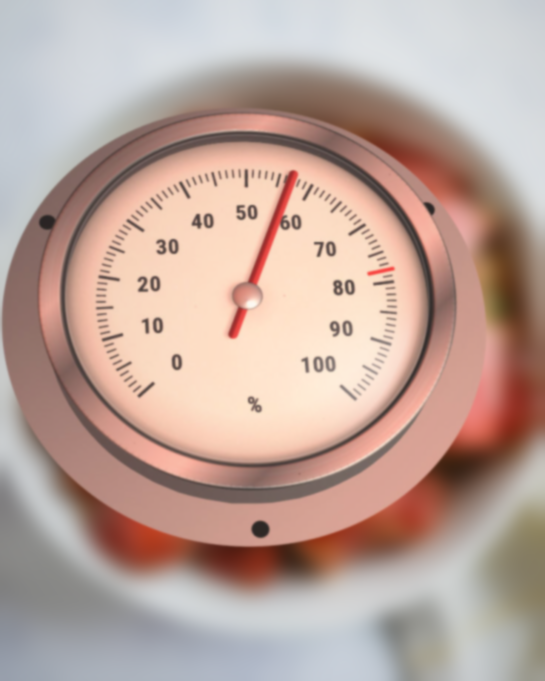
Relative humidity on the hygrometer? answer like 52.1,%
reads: 57,%
